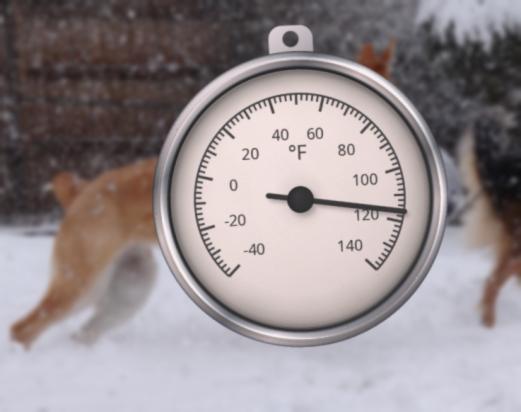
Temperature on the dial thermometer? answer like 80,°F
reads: 116,°F
